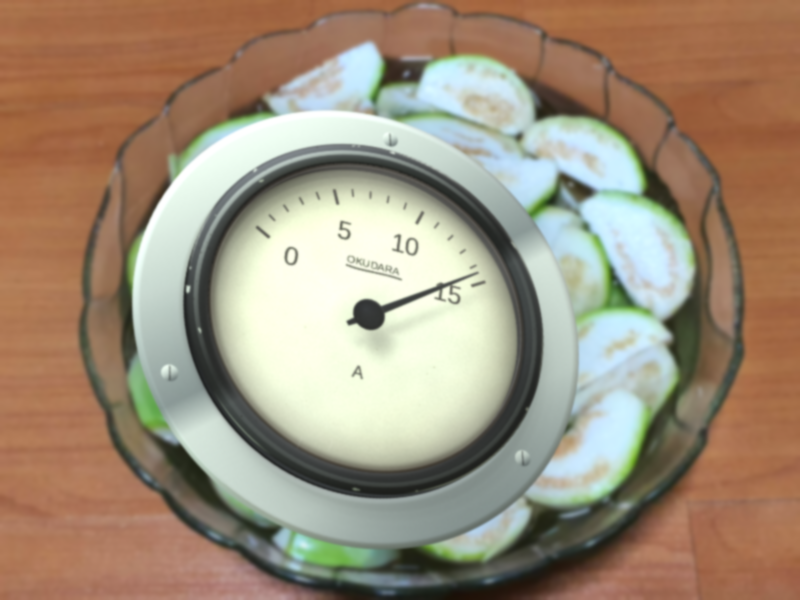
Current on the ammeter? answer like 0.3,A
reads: 14.5,A
